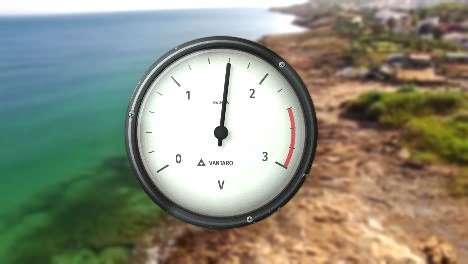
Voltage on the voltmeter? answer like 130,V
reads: 1.6,V
